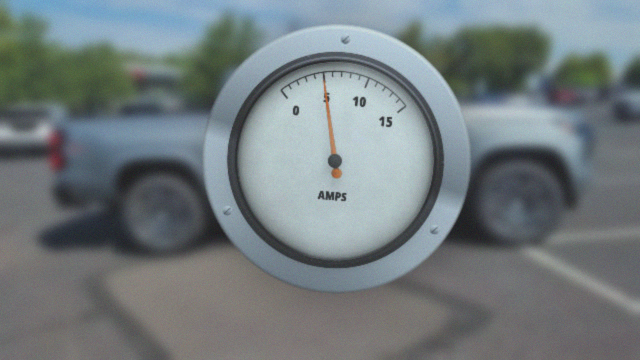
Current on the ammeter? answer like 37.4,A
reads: 5,A
